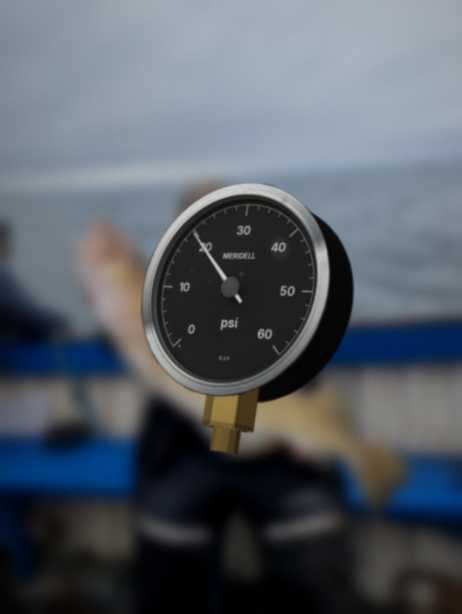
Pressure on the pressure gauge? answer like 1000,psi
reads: 20,psi
